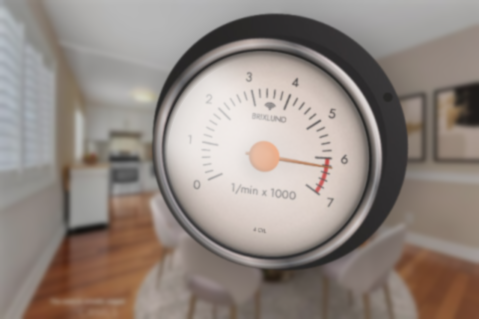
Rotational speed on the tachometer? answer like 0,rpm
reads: 6200,rpm
